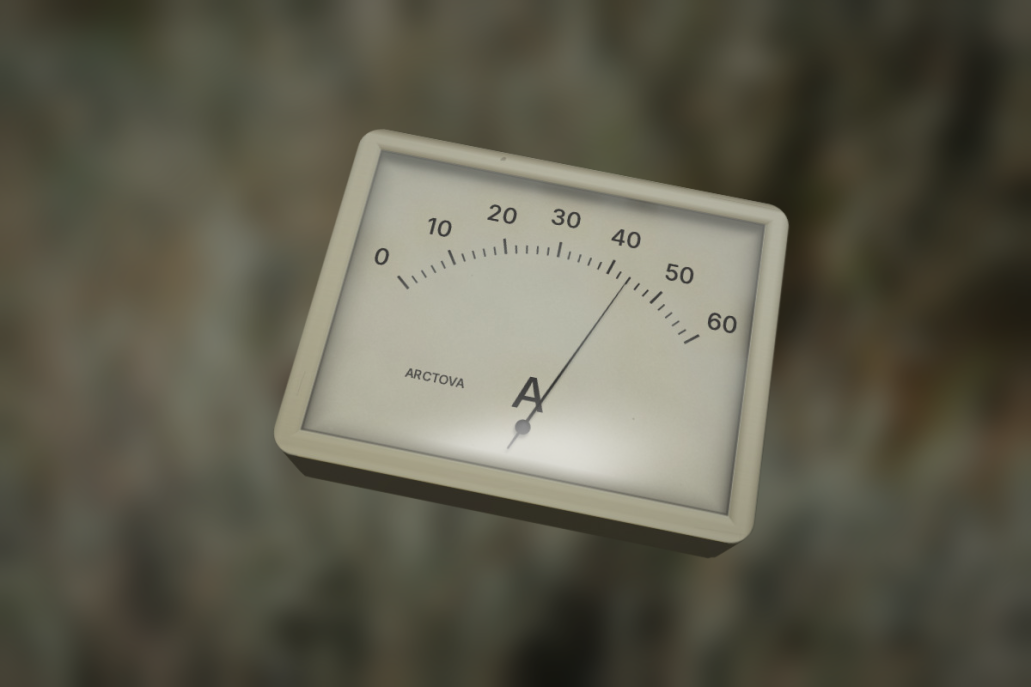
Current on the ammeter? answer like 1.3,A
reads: 44,A
